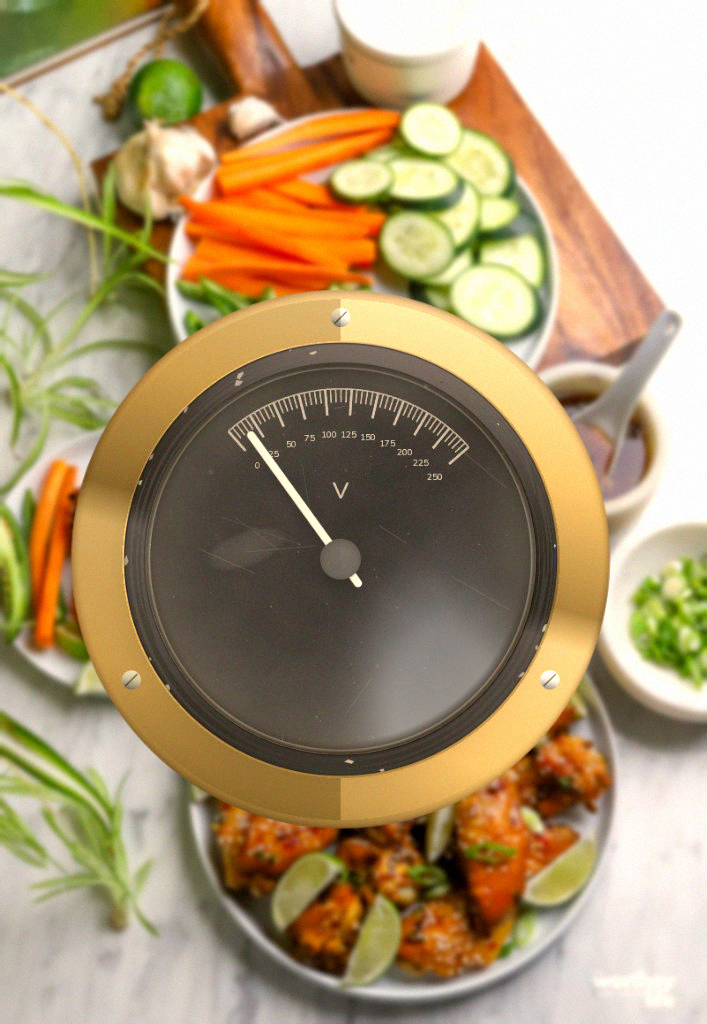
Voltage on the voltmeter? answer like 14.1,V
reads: 15,V
